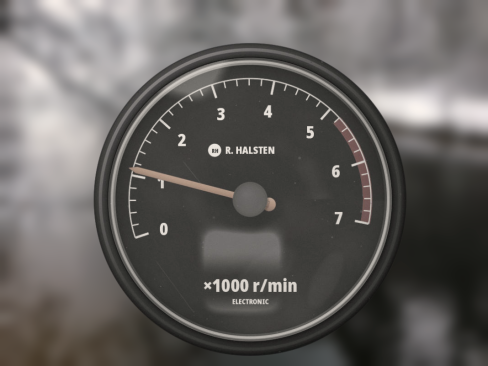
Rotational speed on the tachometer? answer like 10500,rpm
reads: 1100,rpm
